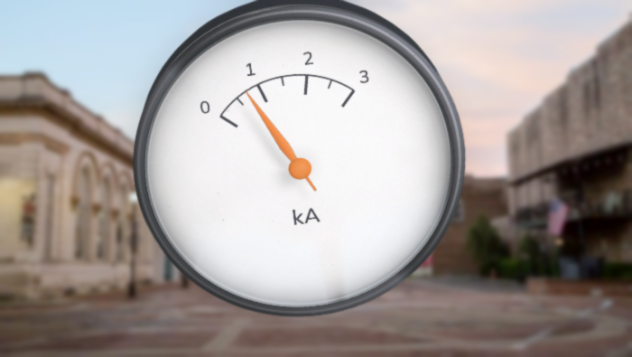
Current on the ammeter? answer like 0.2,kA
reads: 0.75,kA
